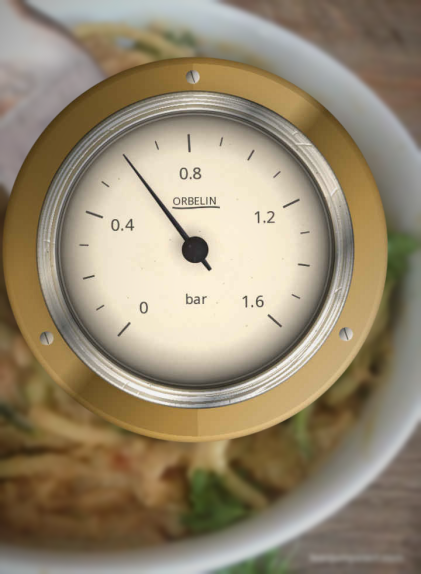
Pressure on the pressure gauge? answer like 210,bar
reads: 0.6,bar
